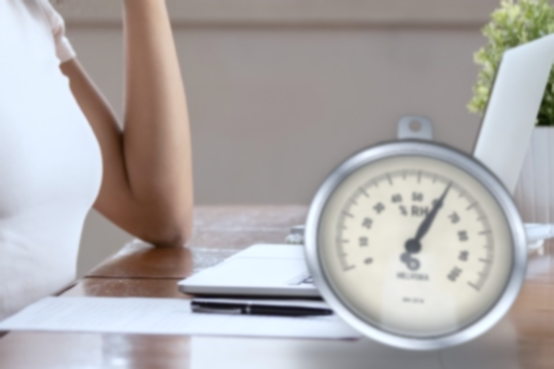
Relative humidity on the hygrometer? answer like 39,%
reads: 60,%
